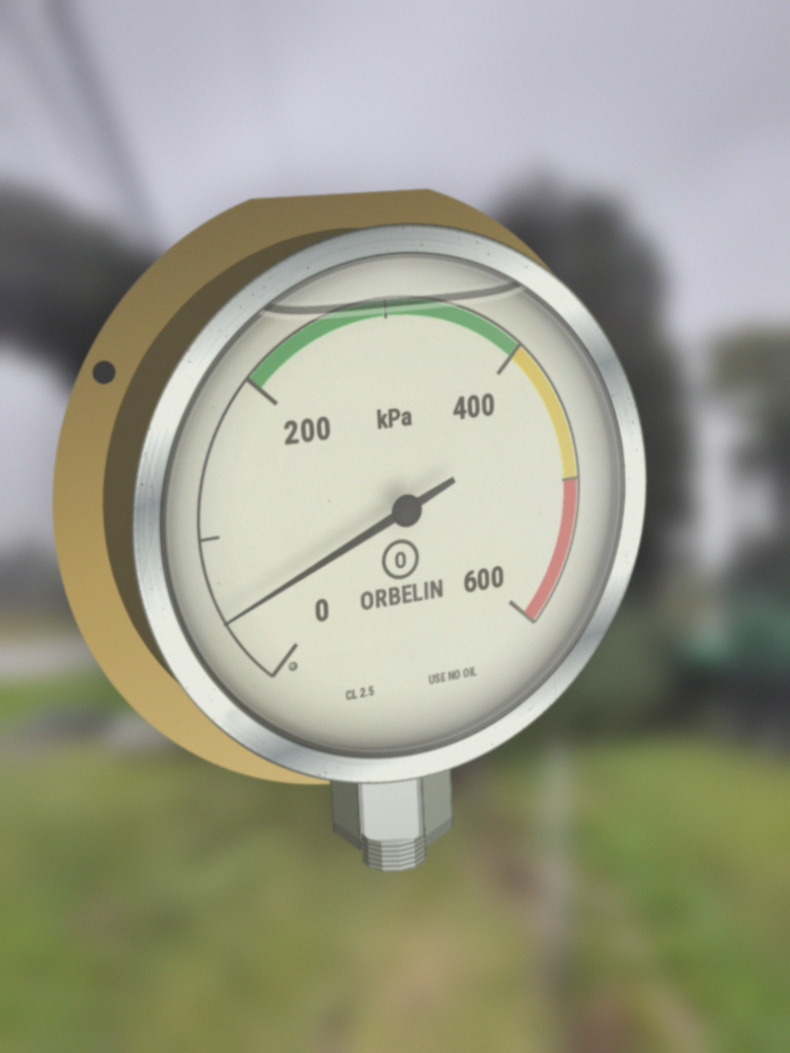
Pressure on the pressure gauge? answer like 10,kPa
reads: 50,kPa
